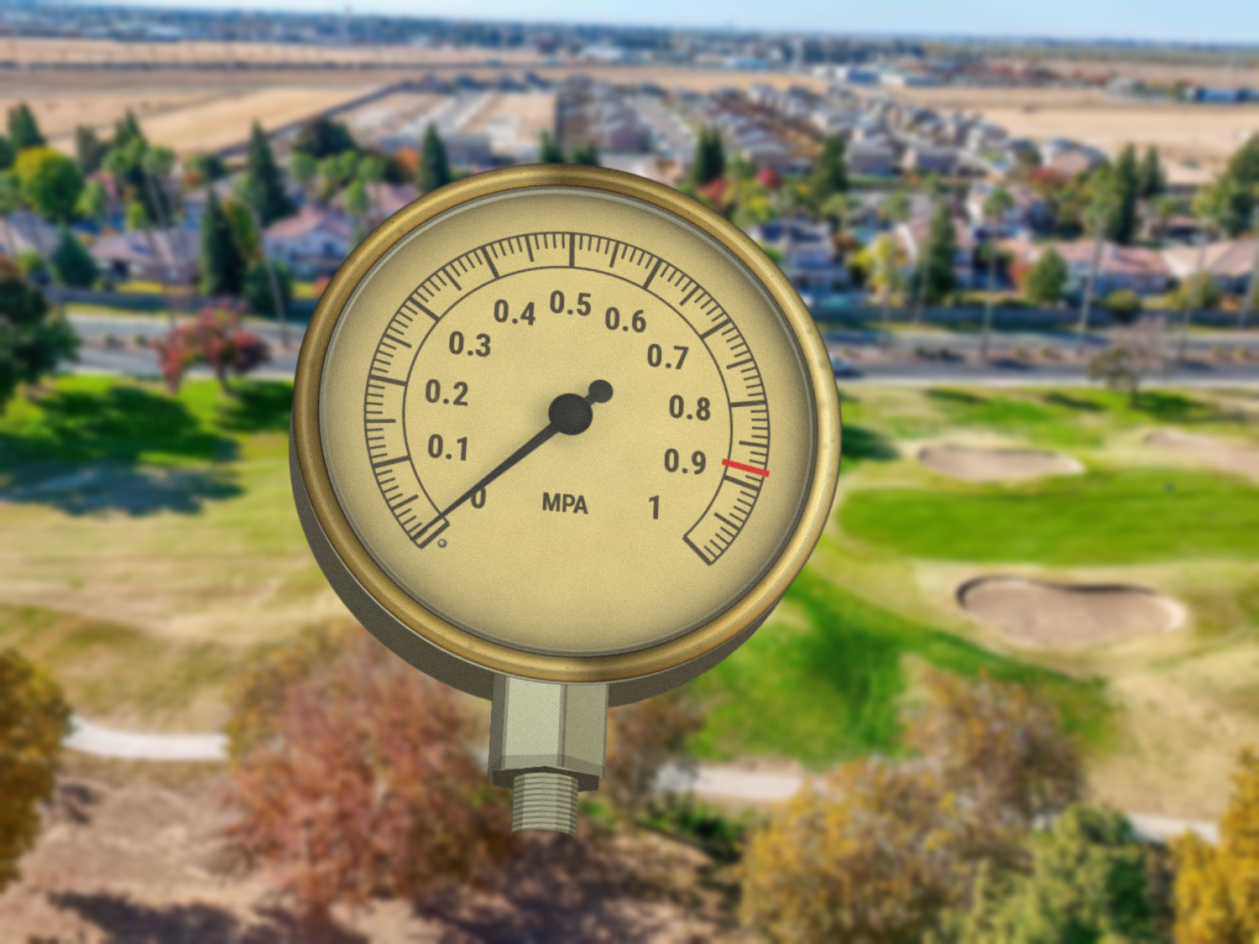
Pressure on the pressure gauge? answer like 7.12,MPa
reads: 0.01,MPa
